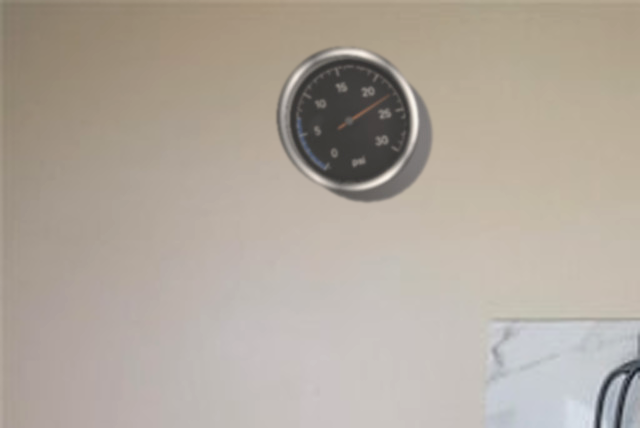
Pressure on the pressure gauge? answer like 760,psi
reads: 23,psi
